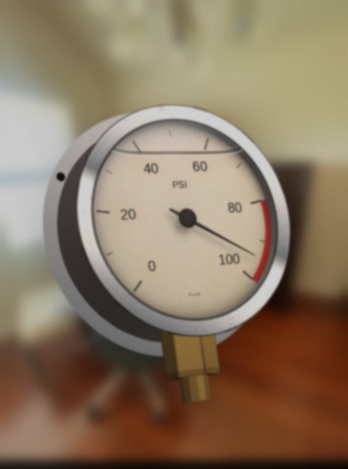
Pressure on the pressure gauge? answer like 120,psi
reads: 95,psi
